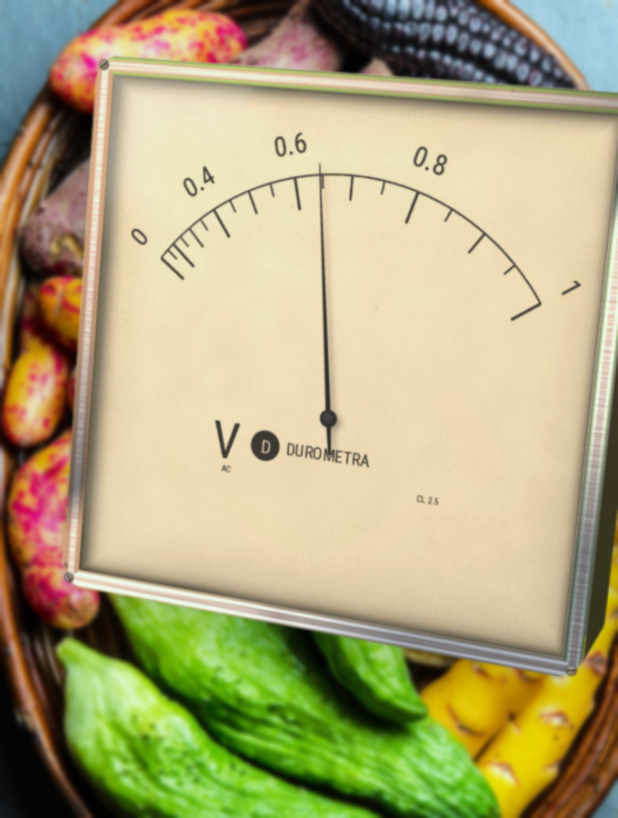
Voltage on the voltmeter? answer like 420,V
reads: 0.65,V
